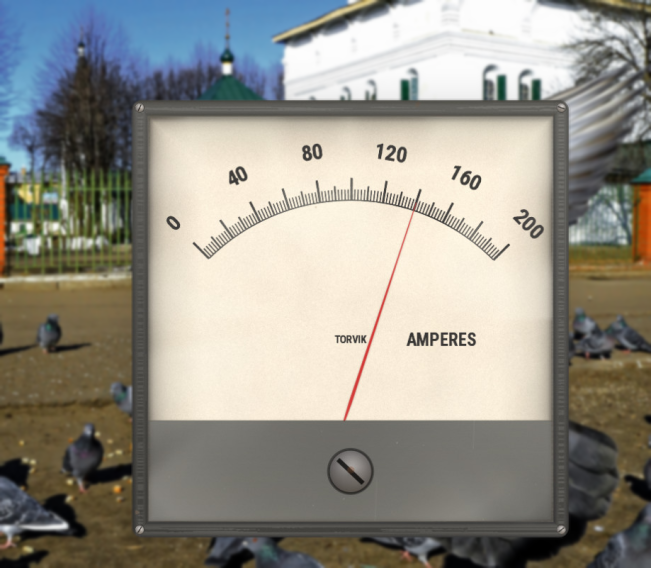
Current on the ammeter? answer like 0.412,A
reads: 140,A
